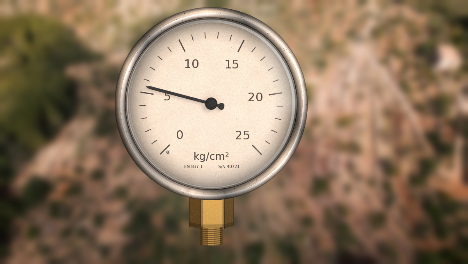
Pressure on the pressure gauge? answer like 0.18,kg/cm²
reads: 5.5,kg/cm²
